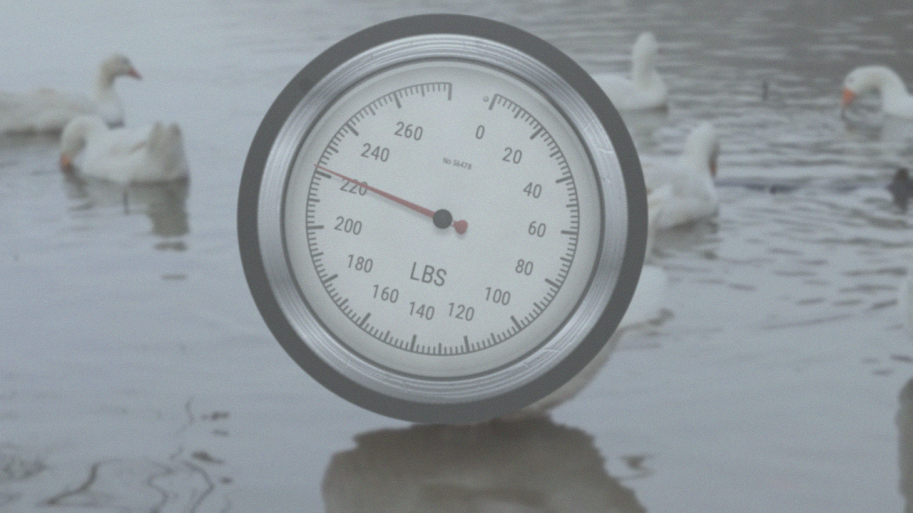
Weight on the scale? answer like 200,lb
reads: 222,lb
